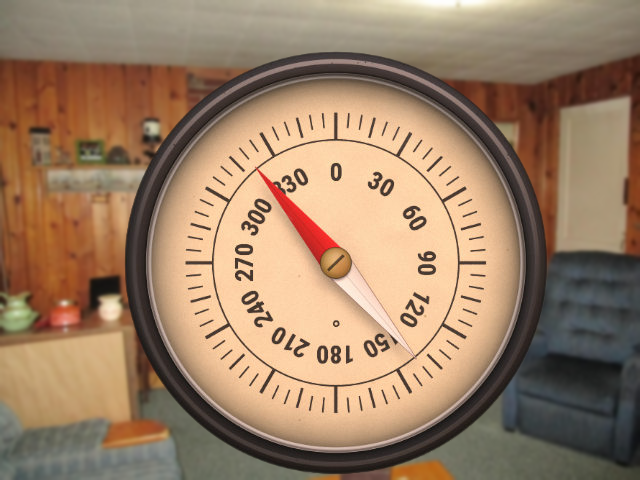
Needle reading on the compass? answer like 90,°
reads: 320,°
